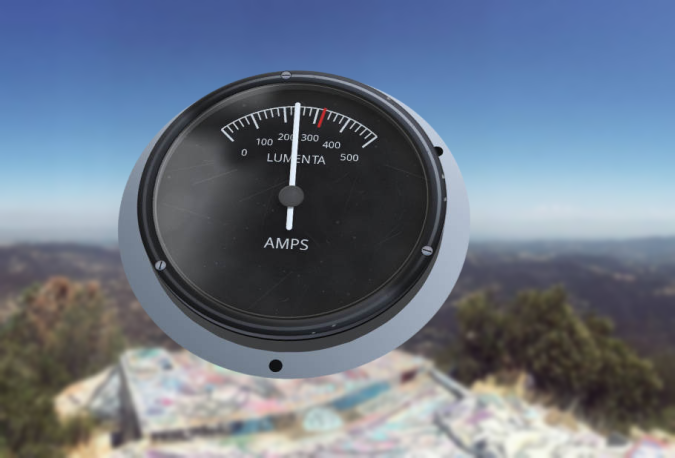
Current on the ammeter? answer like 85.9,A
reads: 240,A
